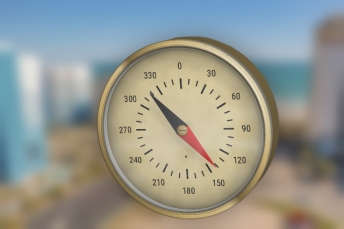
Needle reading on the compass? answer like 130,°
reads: 140,°
